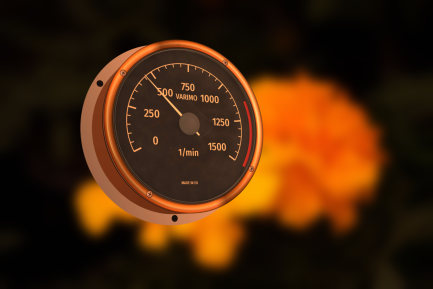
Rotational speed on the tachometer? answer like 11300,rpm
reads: 450,rpm
